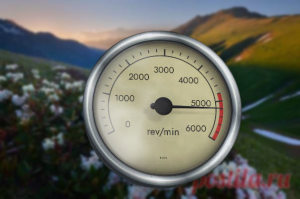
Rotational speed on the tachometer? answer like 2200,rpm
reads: 5200,rpm
